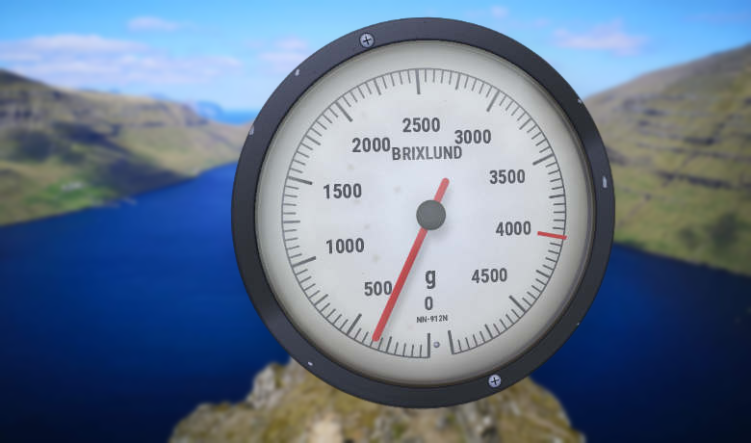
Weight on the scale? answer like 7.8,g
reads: 350,g
